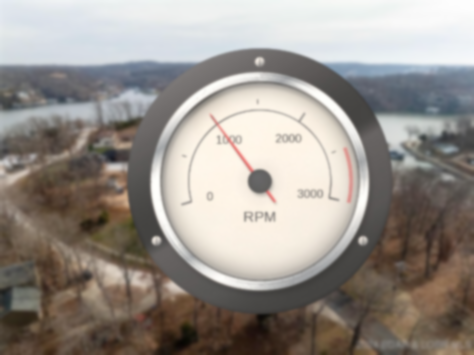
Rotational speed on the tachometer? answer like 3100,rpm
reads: 1000,rpm
